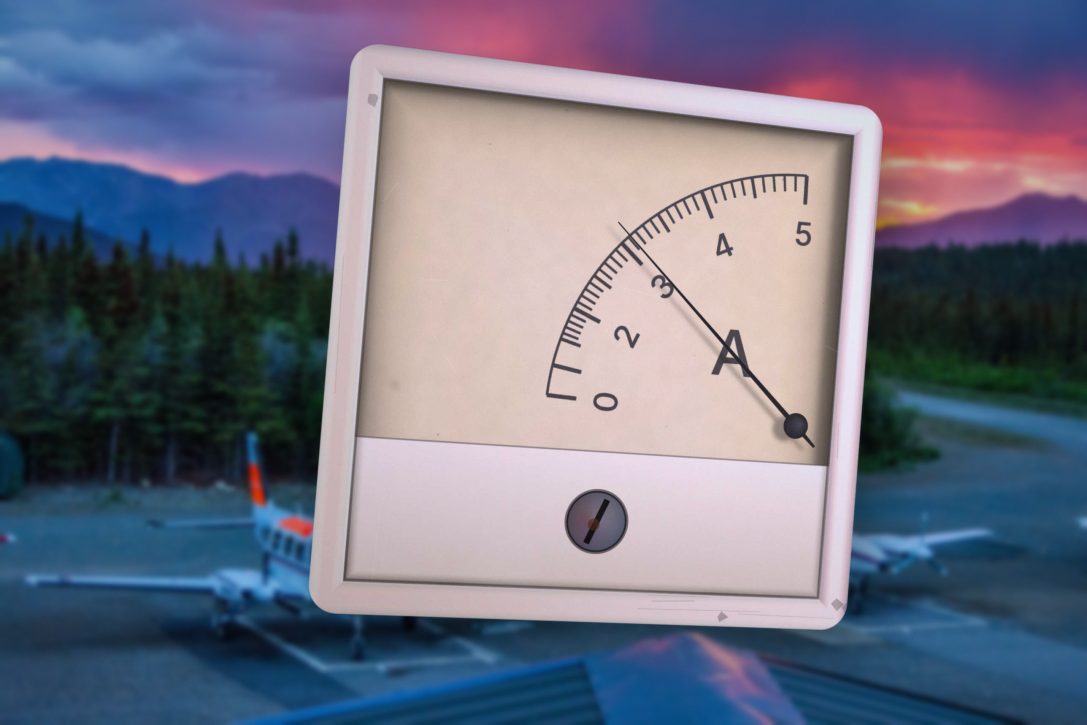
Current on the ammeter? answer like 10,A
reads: 3.1,A
